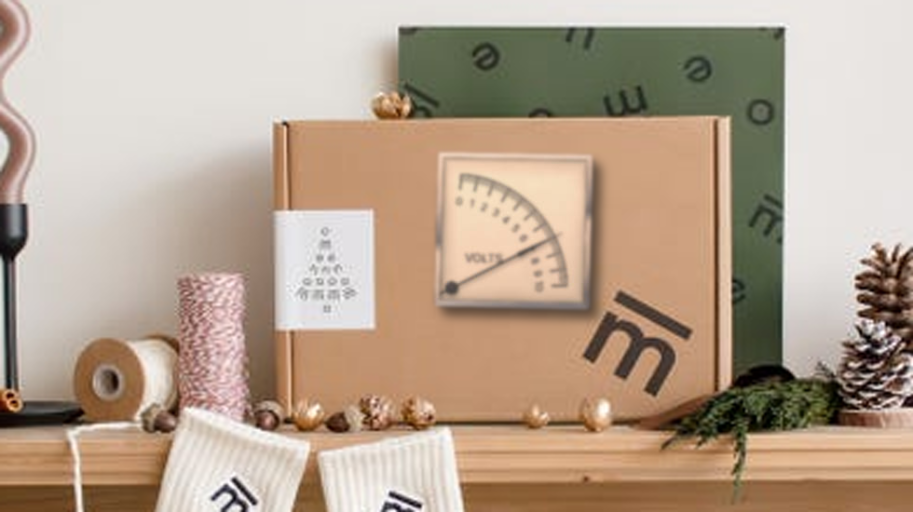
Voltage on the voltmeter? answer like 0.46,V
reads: 7,V
